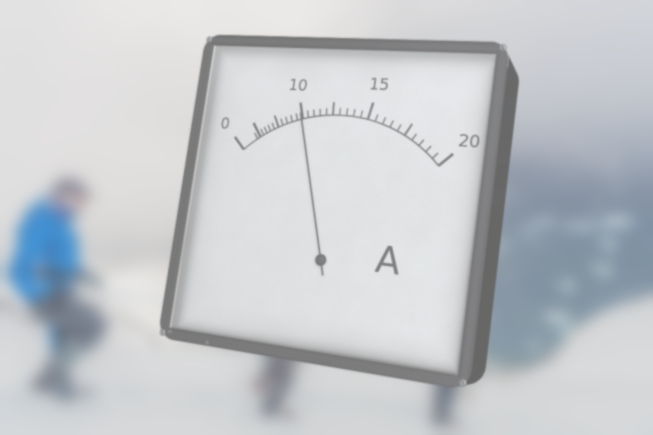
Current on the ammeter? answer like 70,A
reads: 10,A
